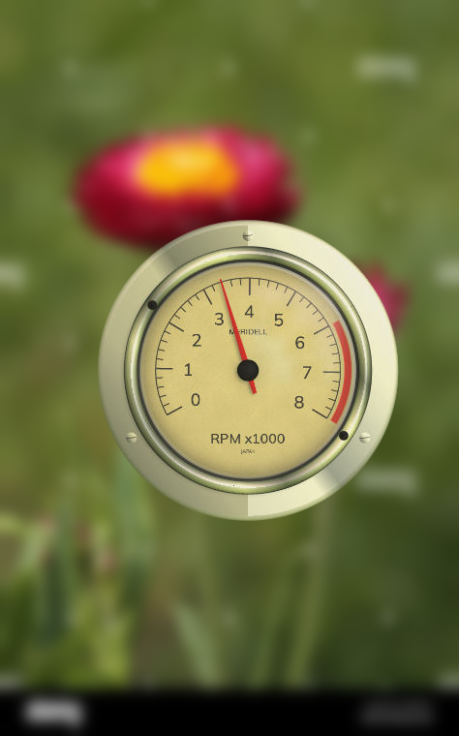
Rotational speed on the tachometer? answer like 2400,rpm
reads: 3400,rpm
